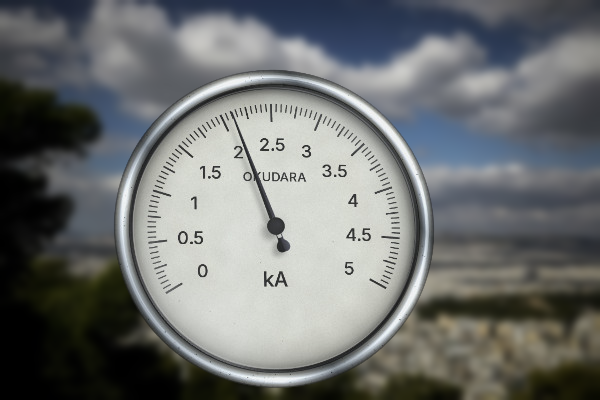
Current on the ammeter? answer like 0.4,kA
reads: 2.1,kA
